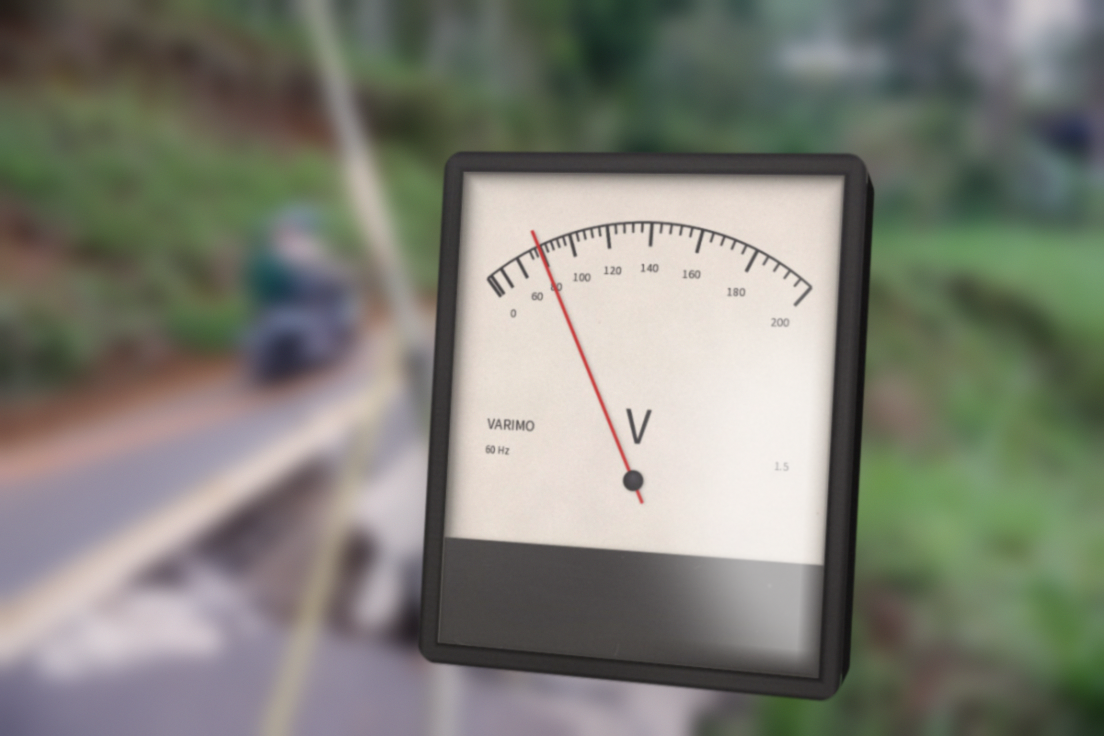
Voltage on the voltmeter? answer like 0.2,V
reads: 80,V
